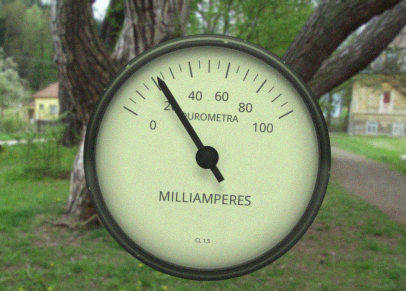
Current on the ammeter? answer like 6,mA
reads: 22.5,mA
